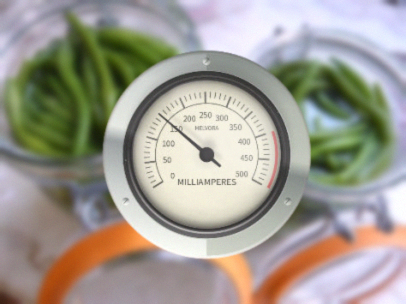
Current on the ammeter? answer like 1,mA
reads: 150,mA
